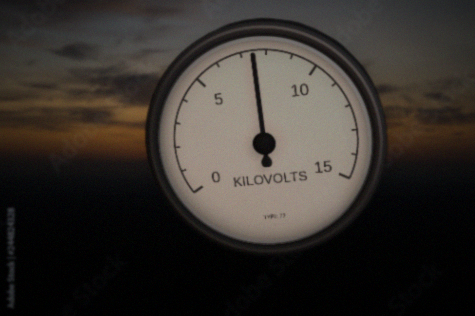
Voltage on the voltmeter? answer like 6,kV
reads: 7.5,kV
